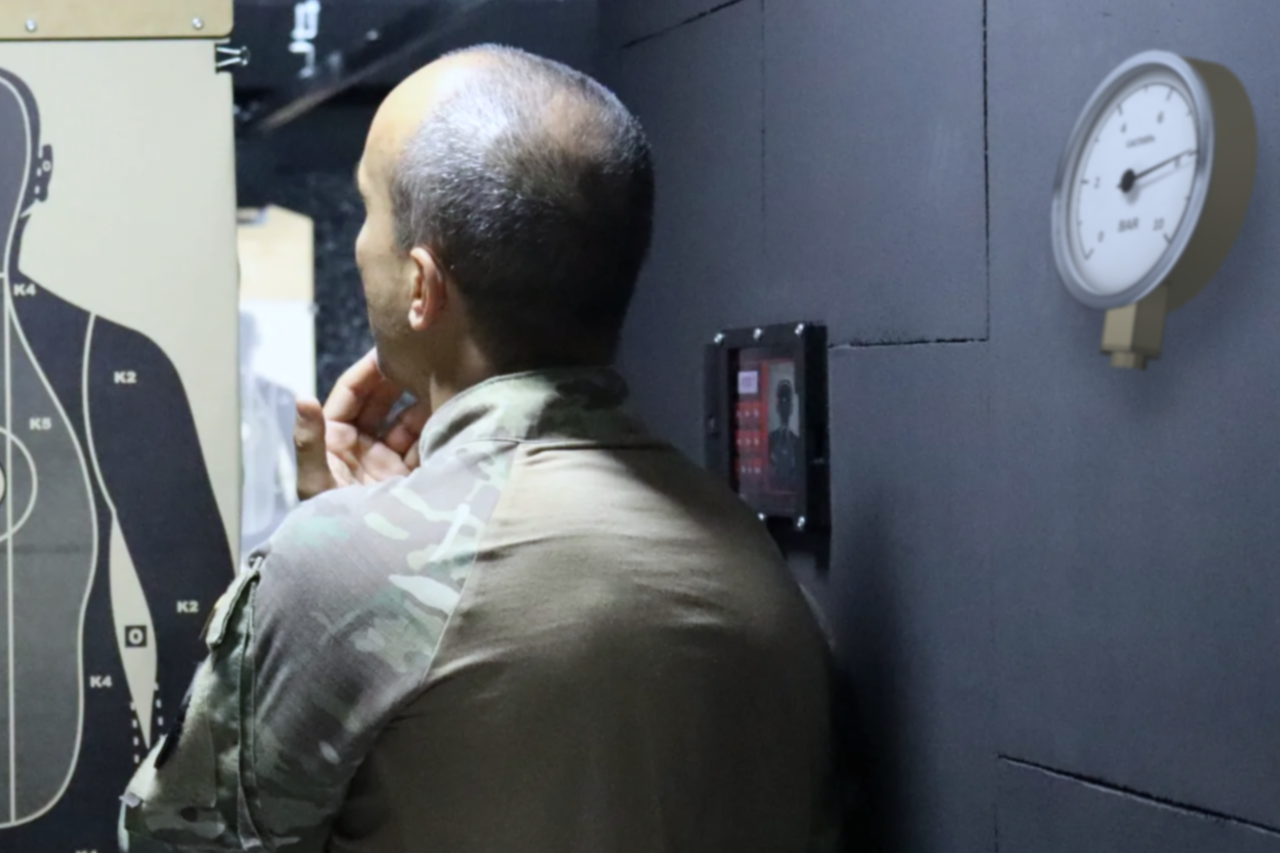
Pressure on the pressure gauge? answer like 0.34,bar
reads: 8,bar
